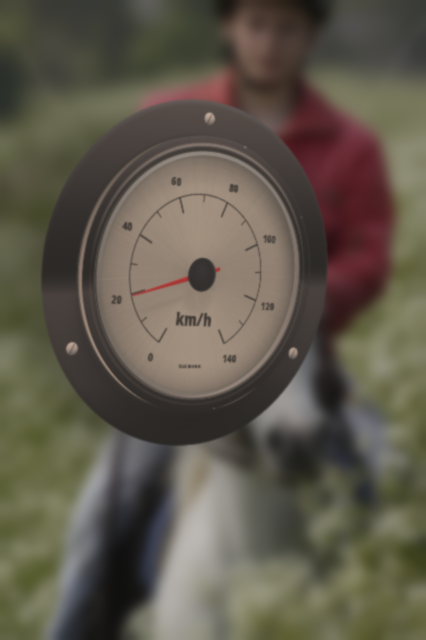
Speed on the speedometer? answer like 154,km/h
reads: 20,km/h
